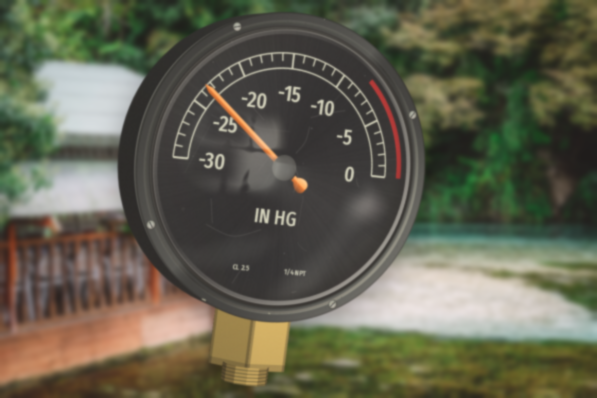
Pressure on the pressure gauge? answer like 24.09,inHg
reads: -23.5,inHg
